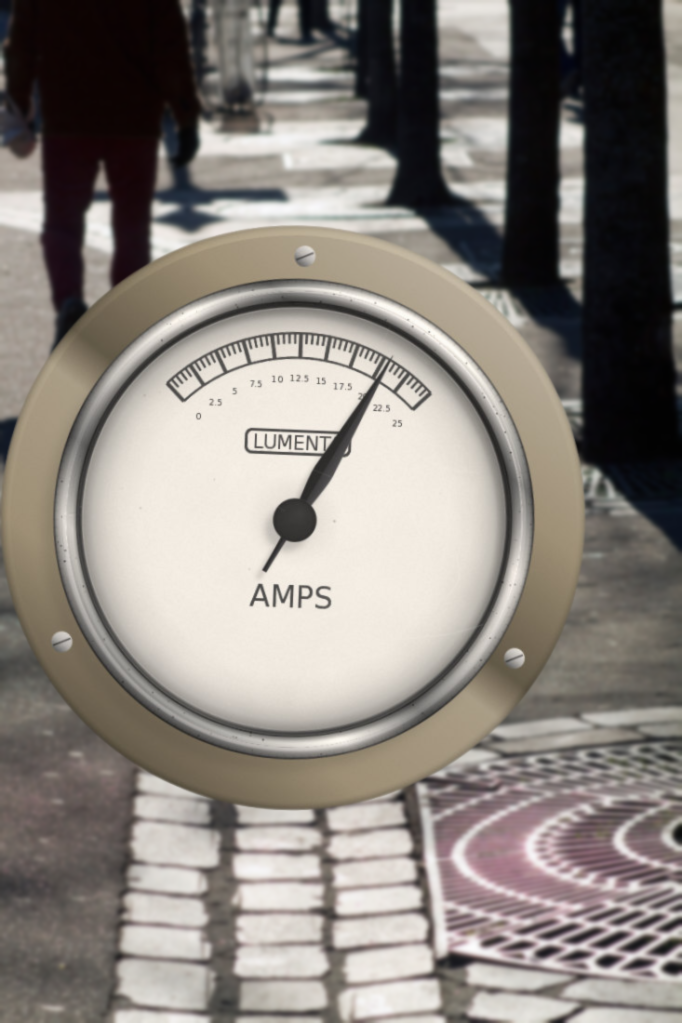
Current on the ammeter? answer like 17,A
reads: 20.5,A
